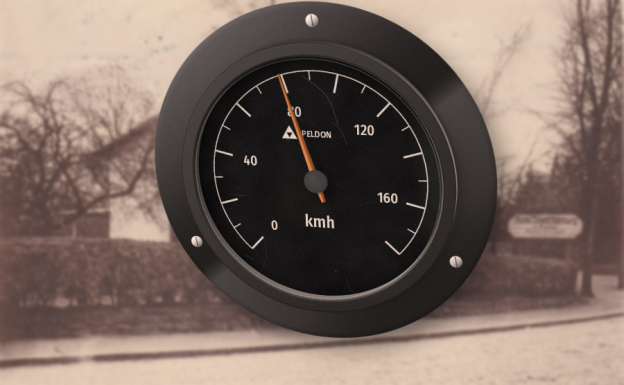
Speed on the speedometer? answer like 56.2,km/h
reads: 80,km/h
